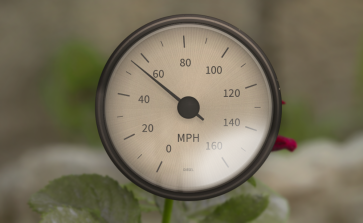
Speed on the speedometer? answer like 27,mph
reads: 55,mph
